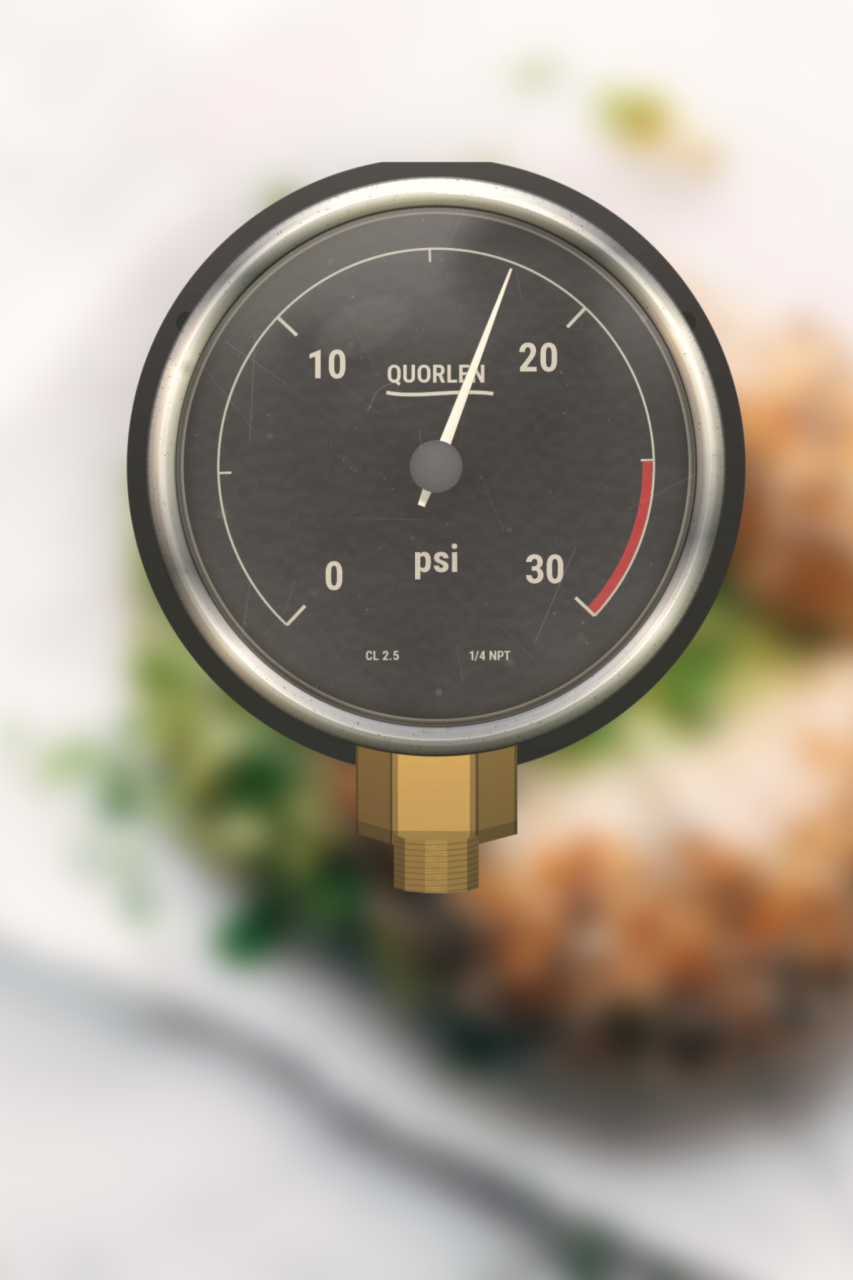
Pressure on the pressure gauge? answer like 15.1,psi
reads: 17.5,psi
